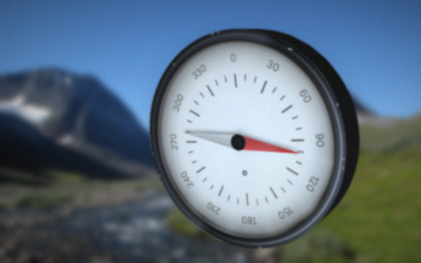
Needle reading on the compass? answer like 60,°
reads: 100,°
